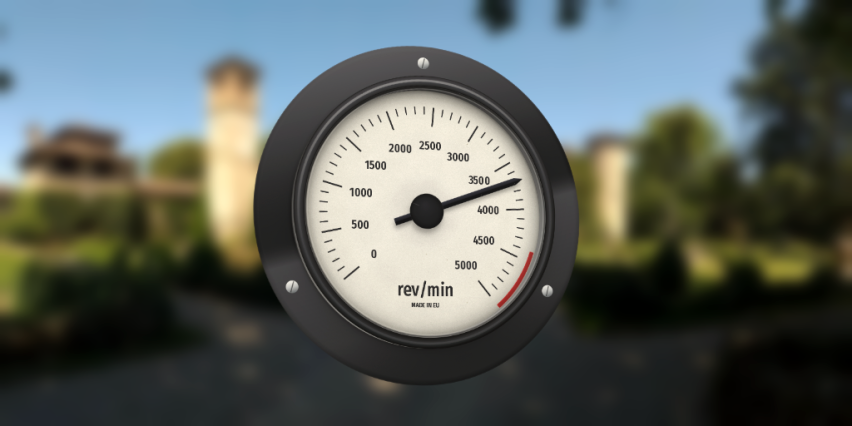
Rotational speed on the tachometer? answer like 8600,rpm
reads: 3700,rpm
